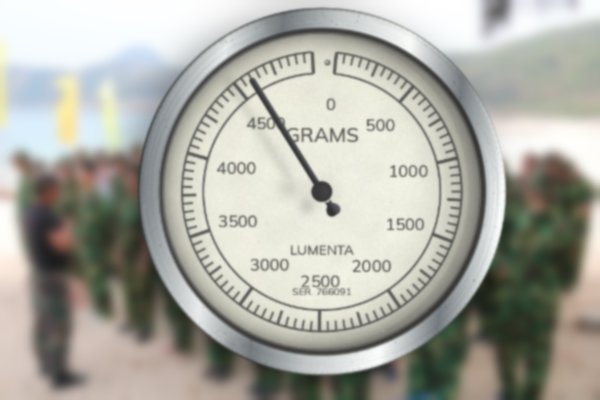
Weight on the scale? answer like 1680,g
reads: 4600,g
